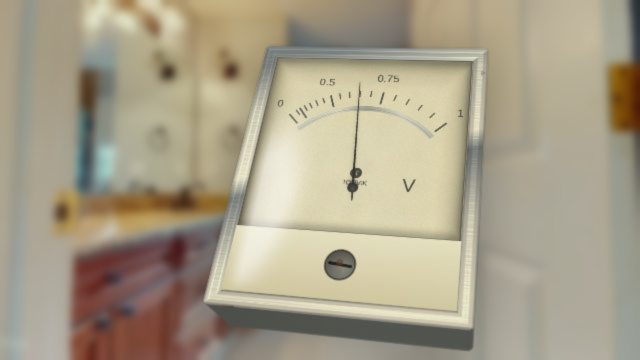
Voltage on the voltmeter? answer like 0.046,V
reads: 0.65,V
